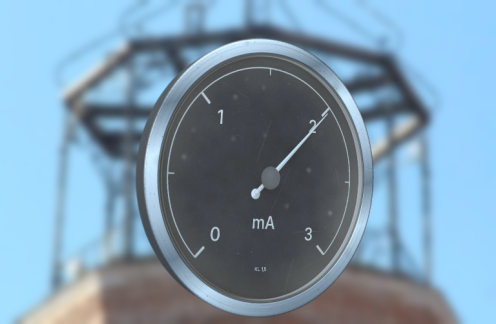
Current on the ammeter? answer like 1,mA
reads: 2,mA
